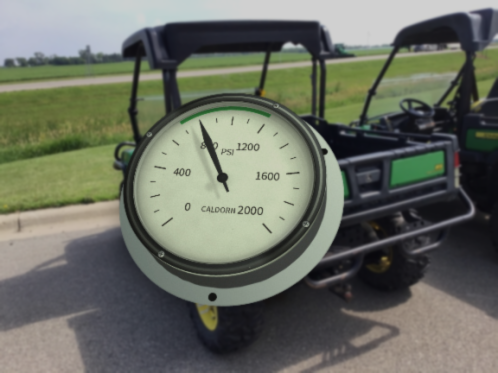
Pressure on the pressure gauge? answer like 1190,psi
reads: 800,psi
